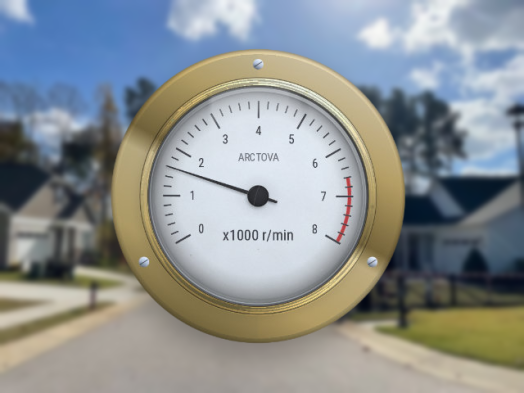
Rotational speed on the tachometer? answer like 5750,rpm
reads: 1600,rpm
